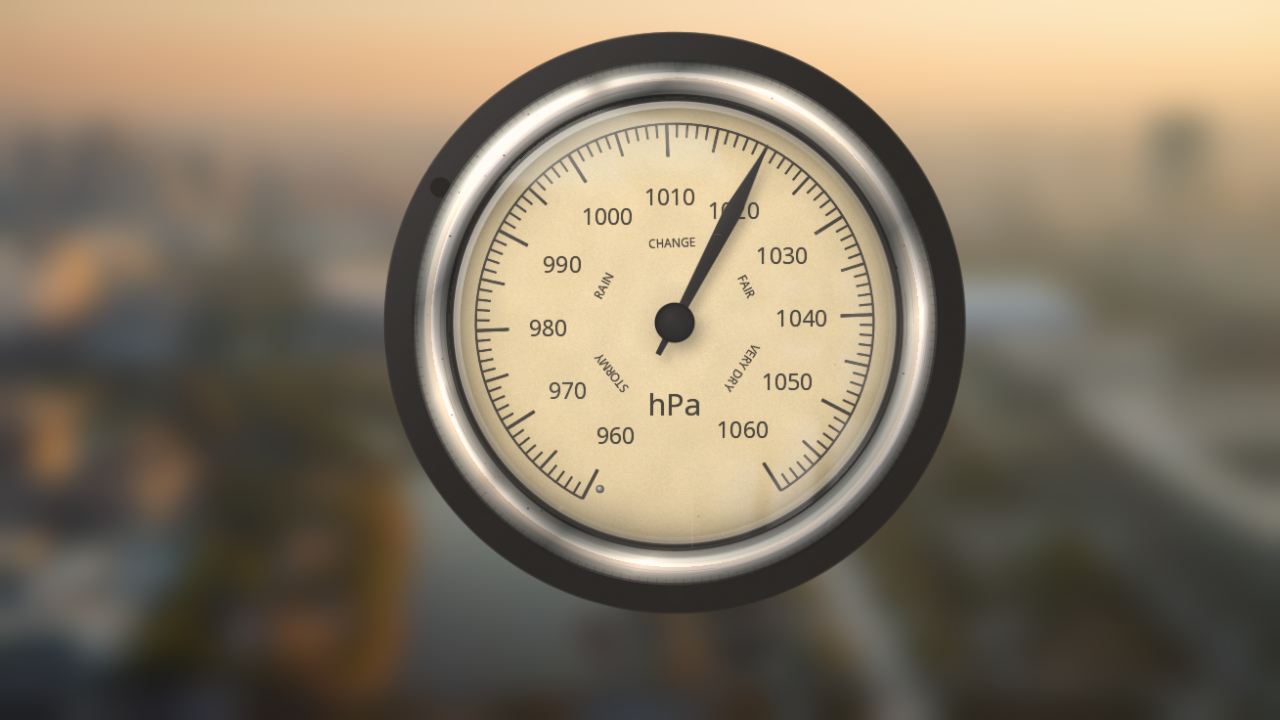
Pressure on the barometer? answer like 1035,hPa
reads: 1020,hPa
